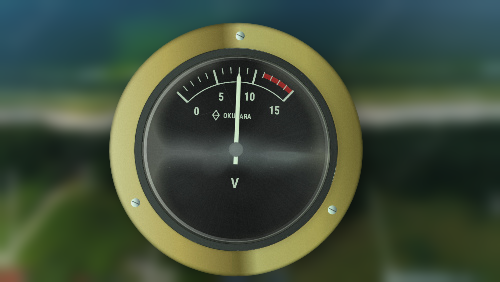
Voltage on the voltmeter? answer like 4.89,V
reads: 8,V
